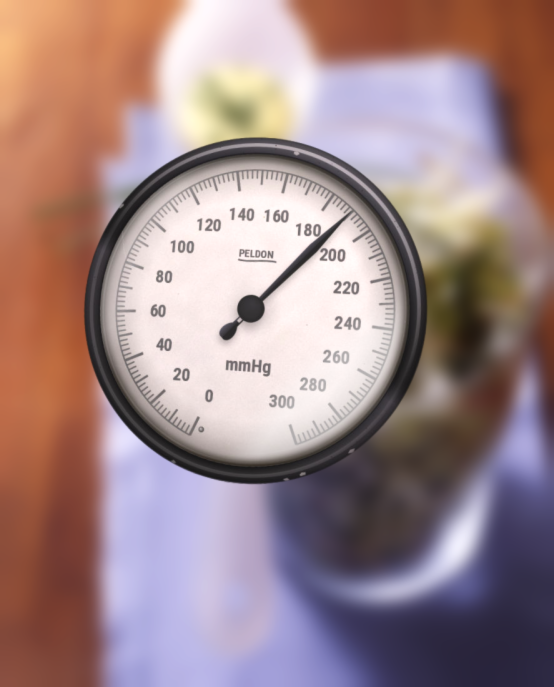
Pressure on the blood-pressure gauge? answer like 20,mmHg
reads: 190,mmHg
